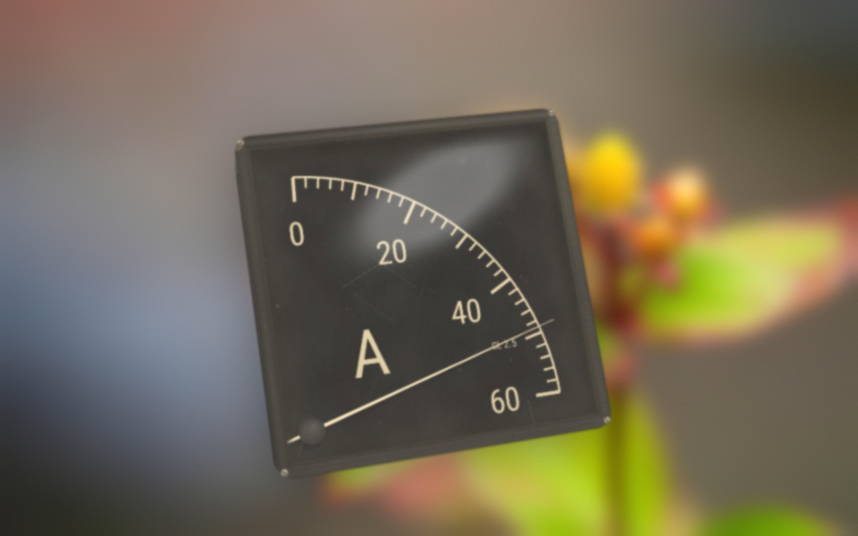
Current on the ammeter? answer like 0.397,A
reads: 49,A
